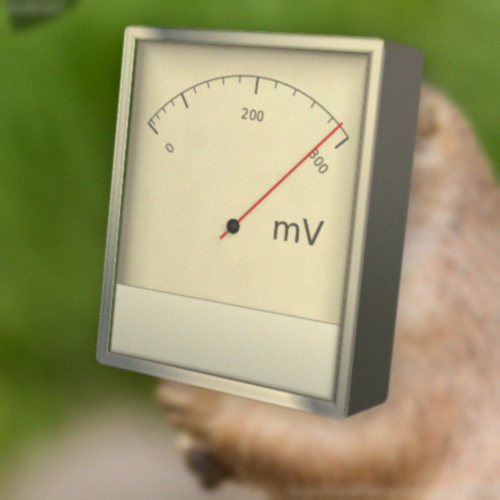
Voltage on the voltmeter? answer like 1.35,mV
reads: 290,mV
